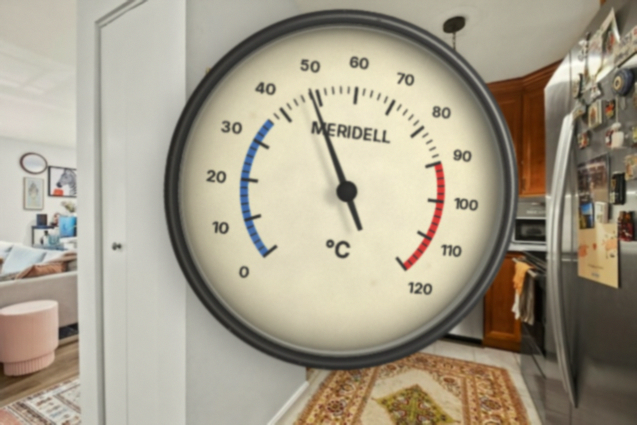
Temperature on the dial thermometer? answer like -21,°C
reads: 48,°C
